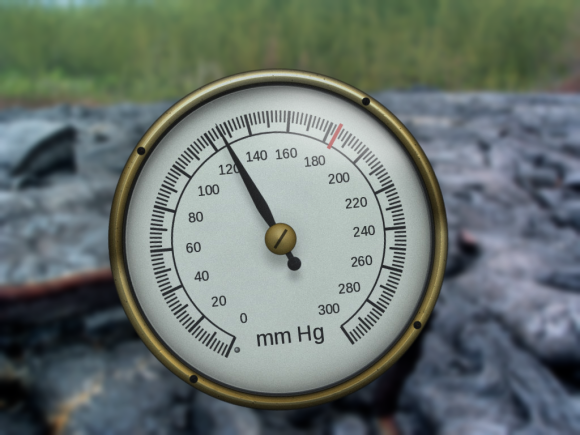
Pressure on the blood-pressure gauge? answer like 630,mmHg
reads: 126,mmHg
